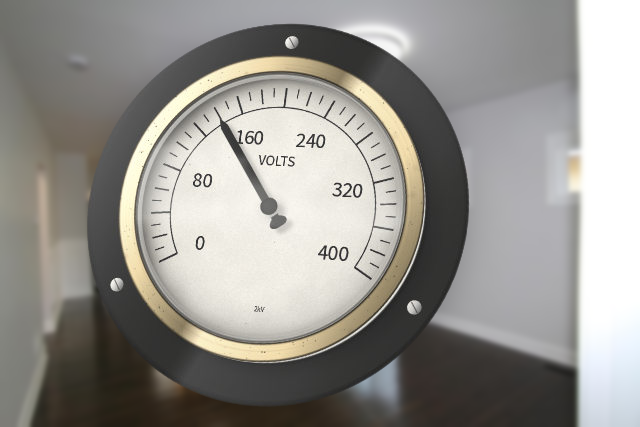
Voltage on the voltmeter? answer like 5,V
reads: 140,V
